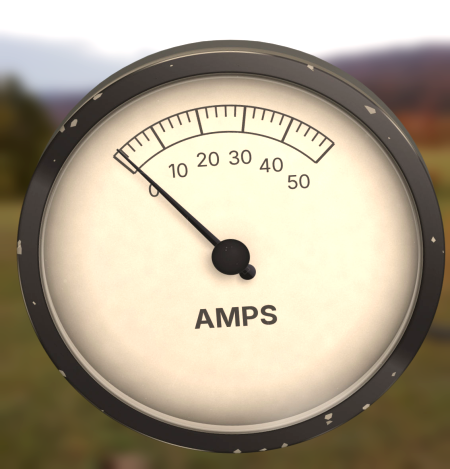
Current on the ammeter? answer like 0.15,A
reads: 2,A
